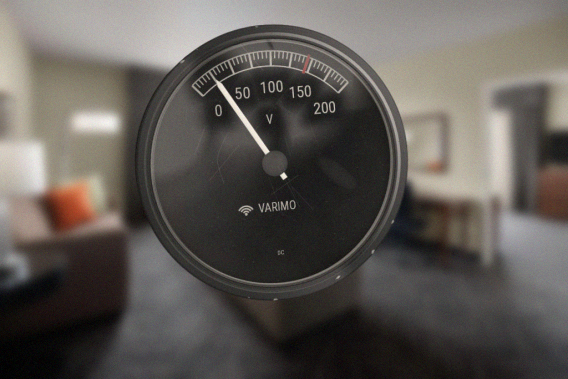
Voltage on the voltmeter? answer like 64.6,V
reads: 25,V
